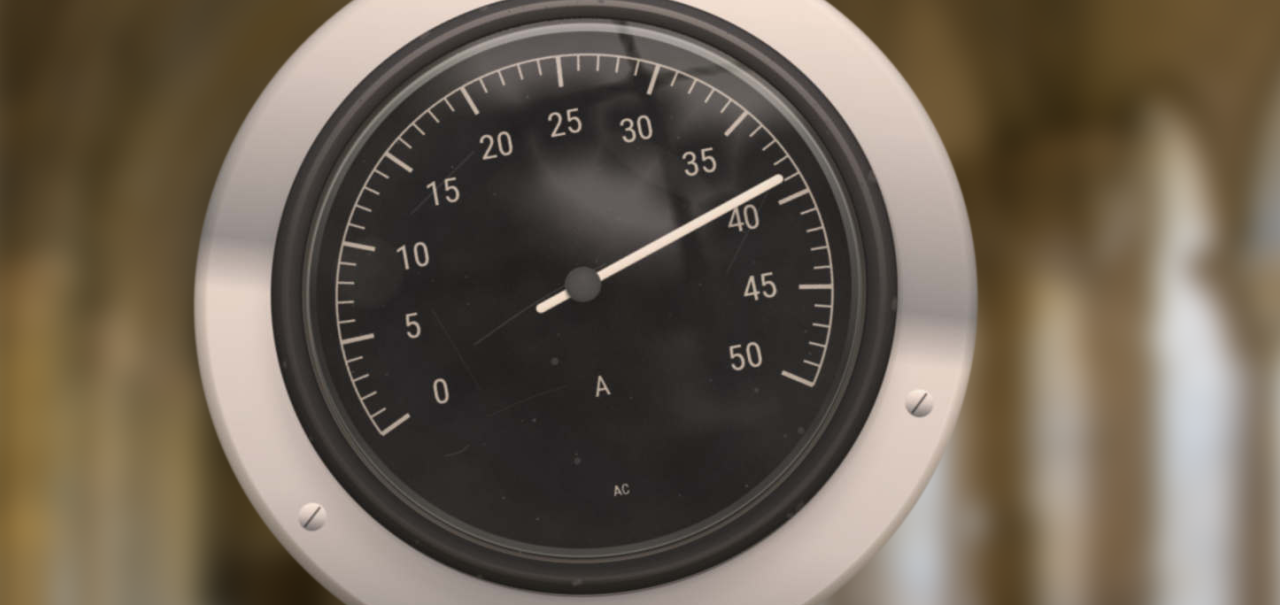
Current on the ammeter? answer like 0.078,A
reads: 39,A
